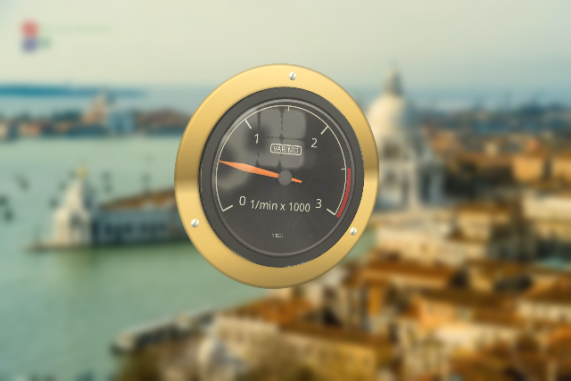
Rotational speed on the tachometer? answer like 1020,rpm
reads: 500,rpm
